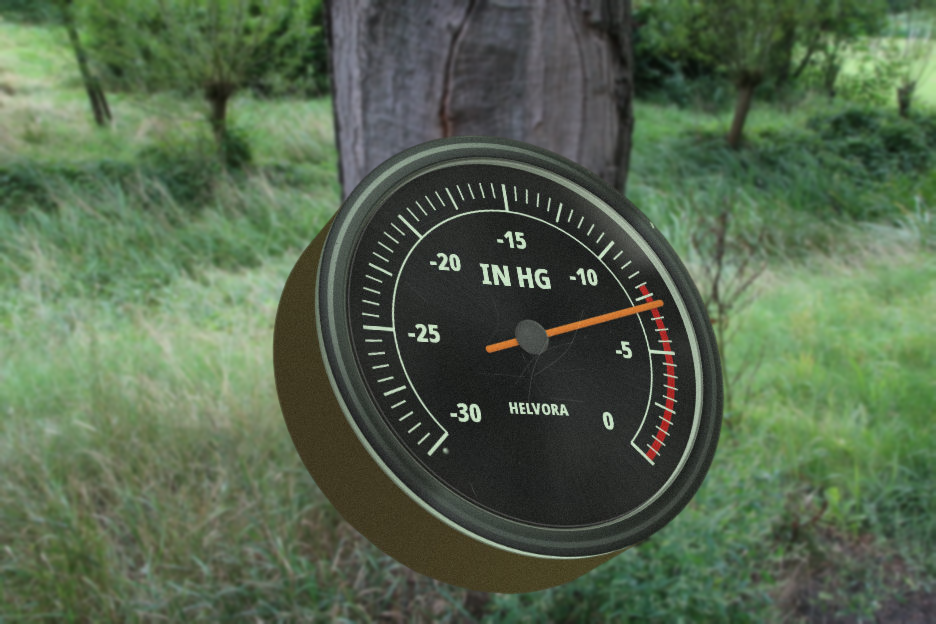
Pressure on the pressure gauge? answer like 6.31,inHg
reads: -7,inHg
